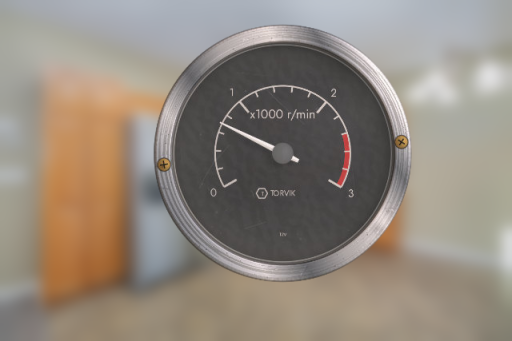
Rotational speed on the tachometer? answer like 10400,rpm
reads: 700,rpm
